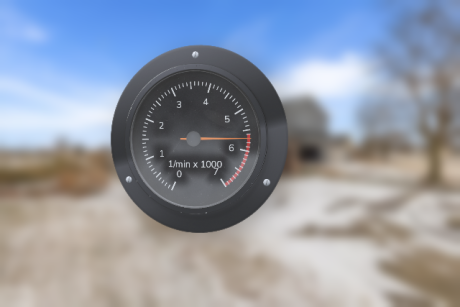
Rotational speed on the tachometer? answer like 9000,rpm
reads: 5700,rpm
